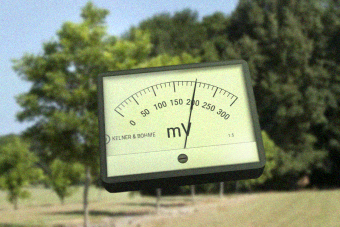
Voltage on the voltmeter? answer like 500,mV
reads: 200,mV
